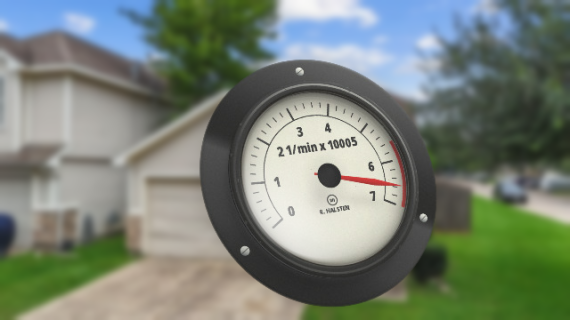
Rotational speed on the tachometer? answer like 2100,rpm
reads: 6600,rpm
